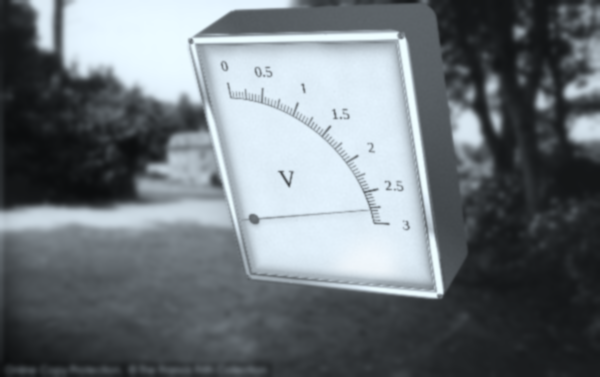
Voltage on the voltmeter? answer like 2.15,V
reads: 2.75,V
